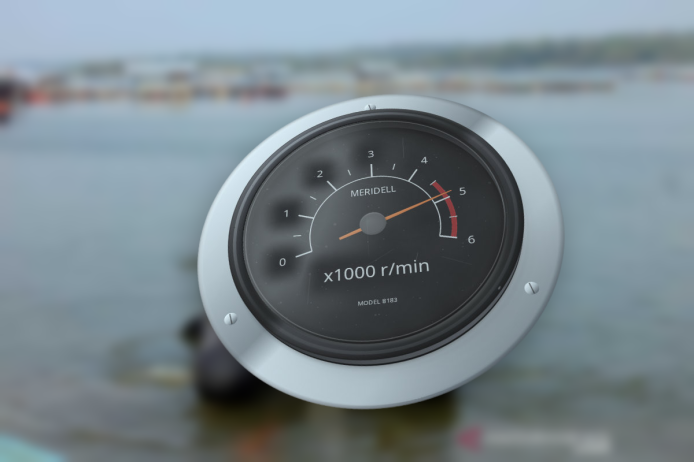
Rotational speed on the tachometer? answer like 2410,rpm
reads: 5000,rpm
